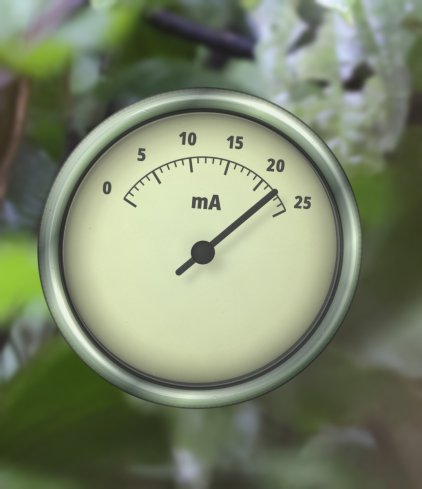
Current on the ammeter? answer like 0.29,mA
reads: 22,mA
